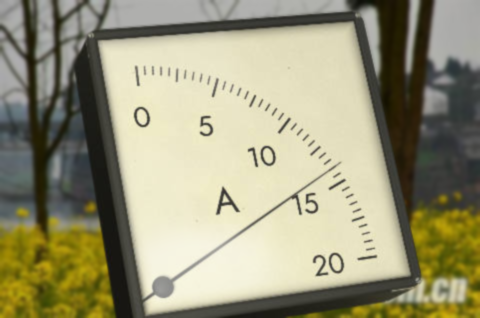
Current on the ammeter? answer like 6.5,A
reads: 14,A
